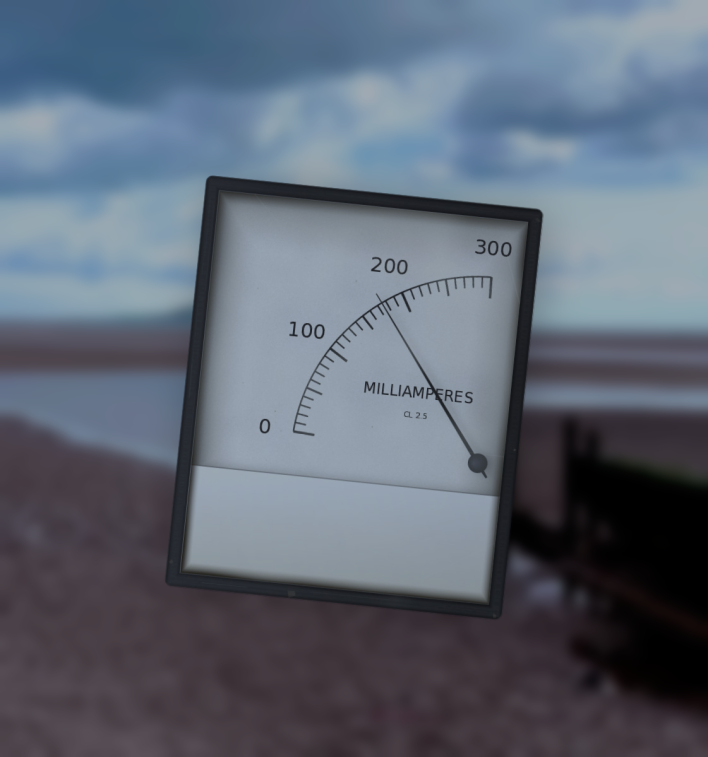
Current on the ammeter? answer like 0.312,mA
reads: 175,mA
